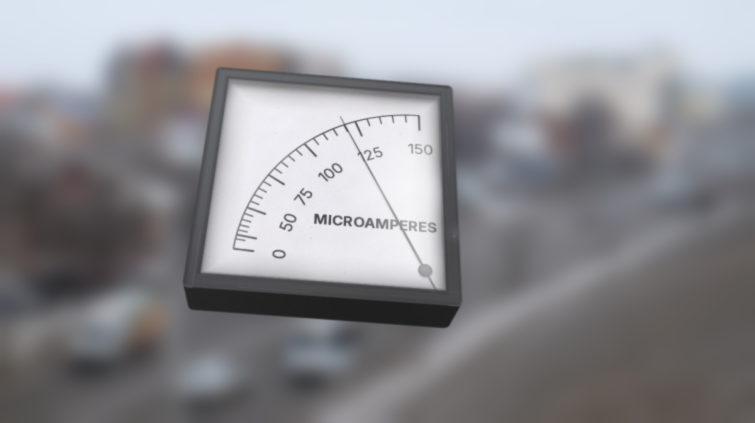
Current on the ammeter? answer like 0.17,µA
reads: 120,µA
